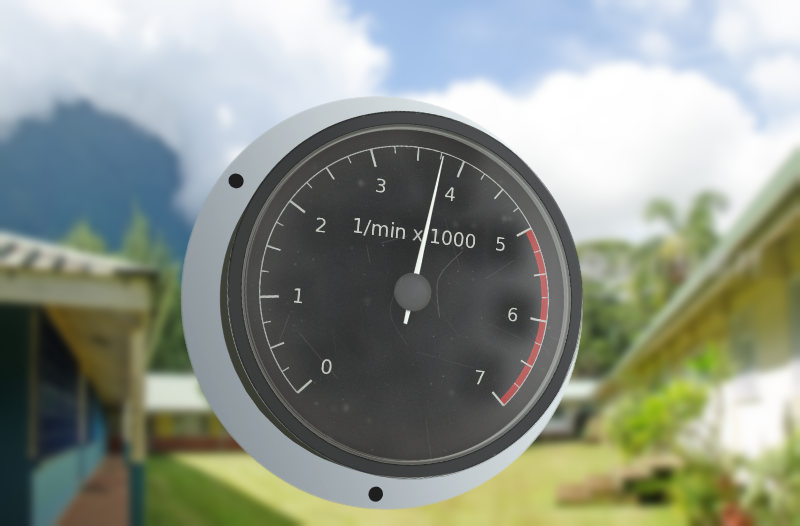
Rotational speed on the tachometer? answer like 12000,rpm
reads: 3750,rpm
